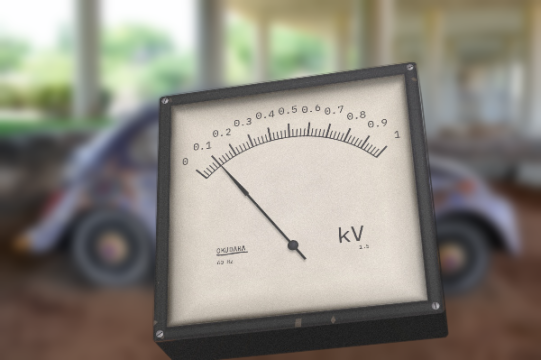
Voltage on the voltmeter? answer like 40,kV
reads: 0.1,kV
